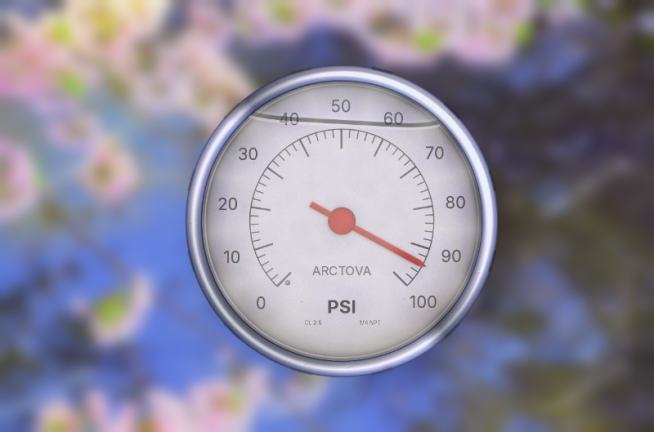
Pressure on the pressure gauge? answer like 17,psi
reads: 94,psi
